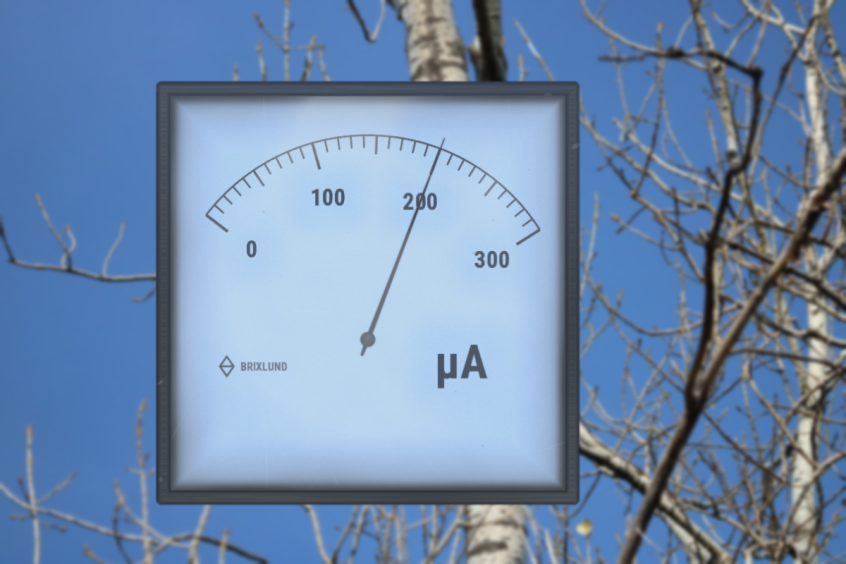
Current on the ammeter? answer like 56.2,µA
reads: 200,µA
